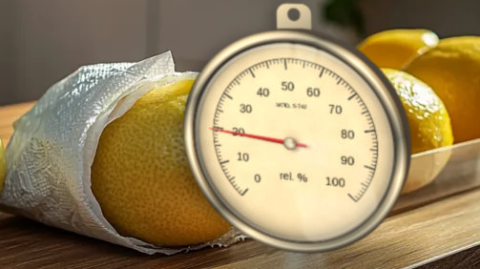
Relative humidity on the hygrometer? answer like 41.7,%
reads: 20,%
